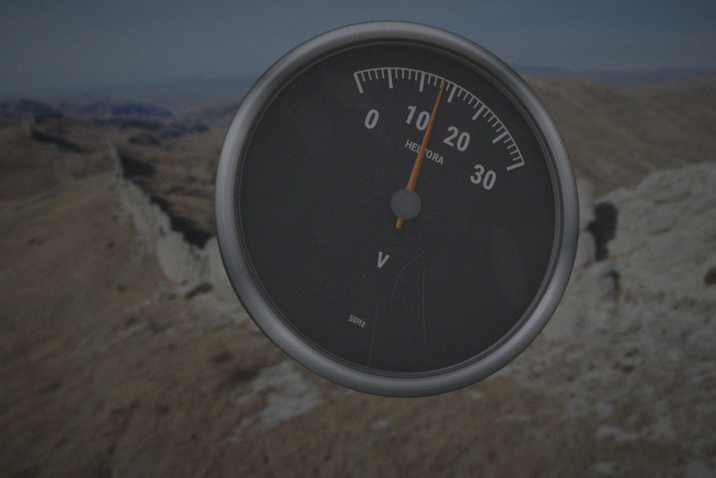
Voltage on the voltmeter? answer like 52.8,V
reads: 13,V
